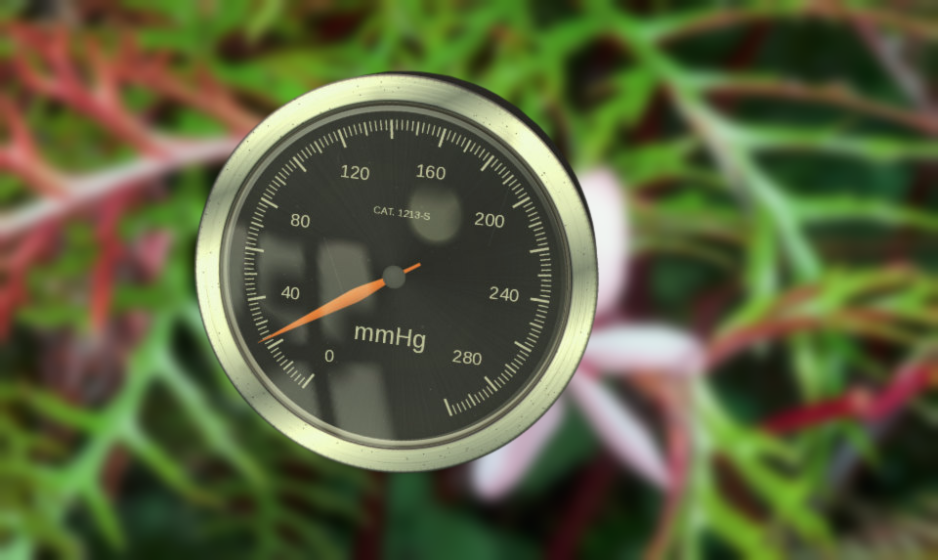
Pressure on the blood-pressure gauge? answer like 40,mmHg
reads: 24,mmHg
